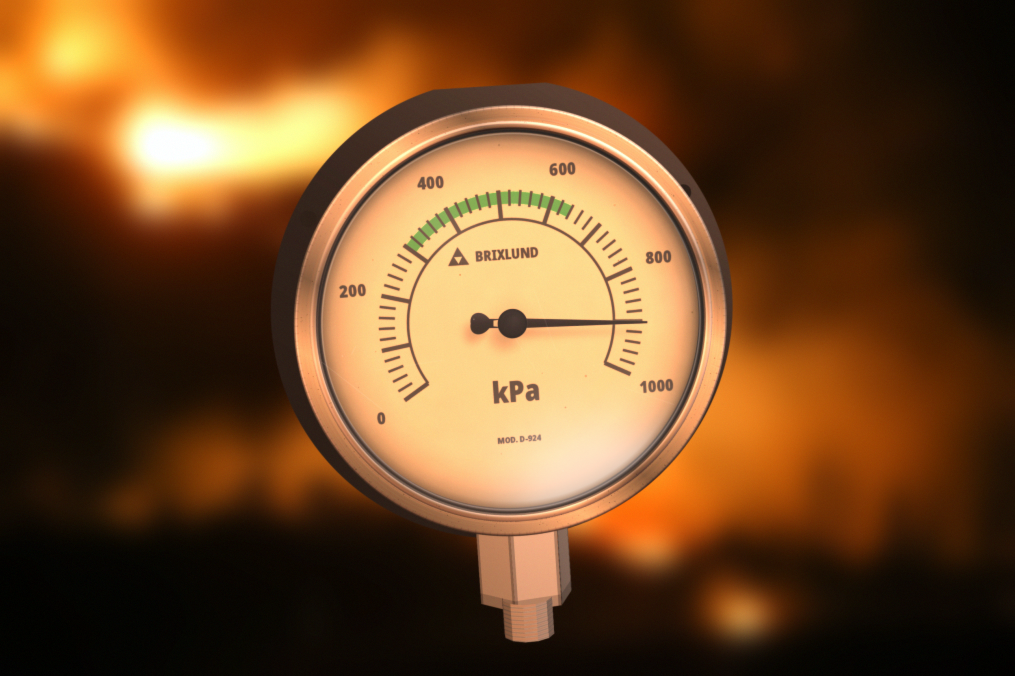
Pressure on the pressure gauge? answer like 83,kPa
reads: 900,kPa
